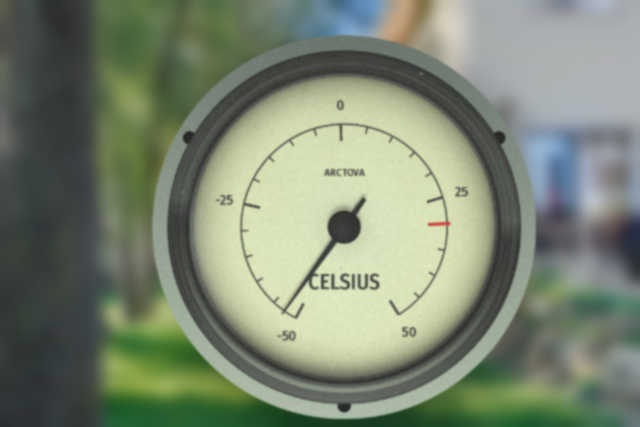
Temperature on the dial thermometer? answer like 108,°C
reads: -47.5,°C
